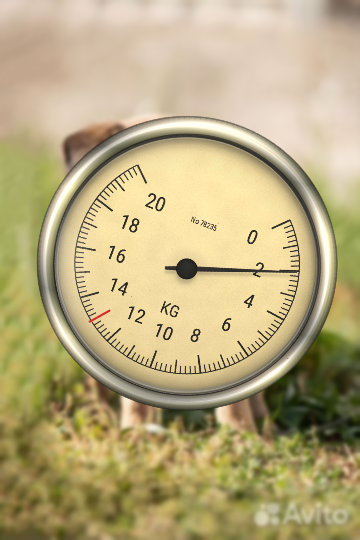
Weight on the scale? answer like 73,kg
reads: 2,kg
